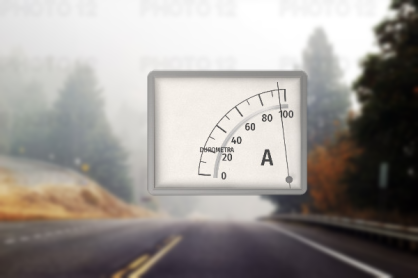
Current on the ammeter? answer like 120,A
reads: 95,A
